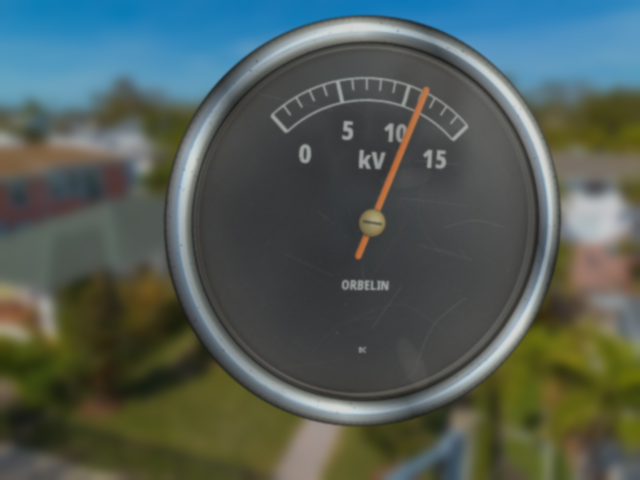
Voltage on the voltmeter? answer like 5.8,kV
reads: 11,kV
